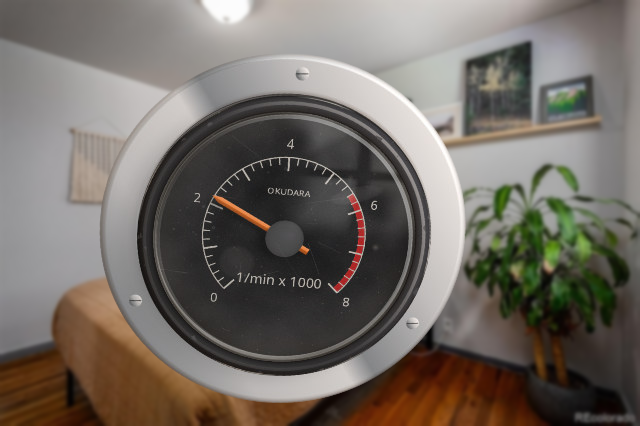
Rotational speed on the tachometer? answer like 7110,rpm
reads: 2200,rpm
